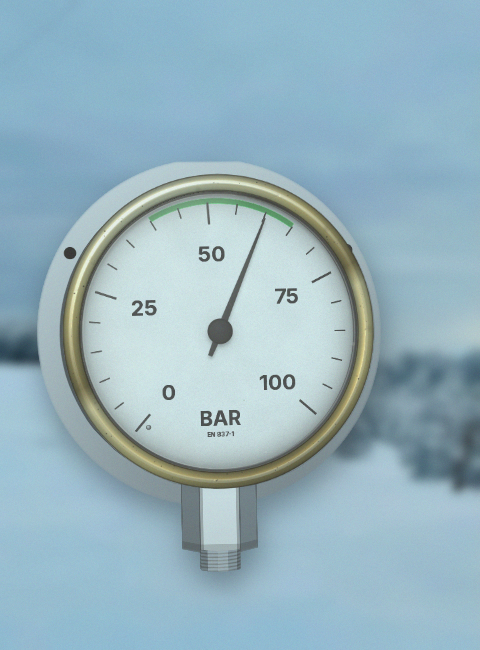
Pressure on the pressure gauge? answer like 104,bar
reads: 60,bar
